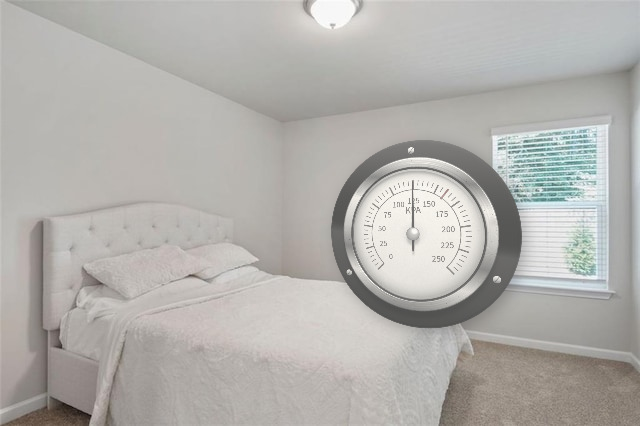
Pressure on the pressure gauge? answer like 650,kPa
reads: 125,kPa
